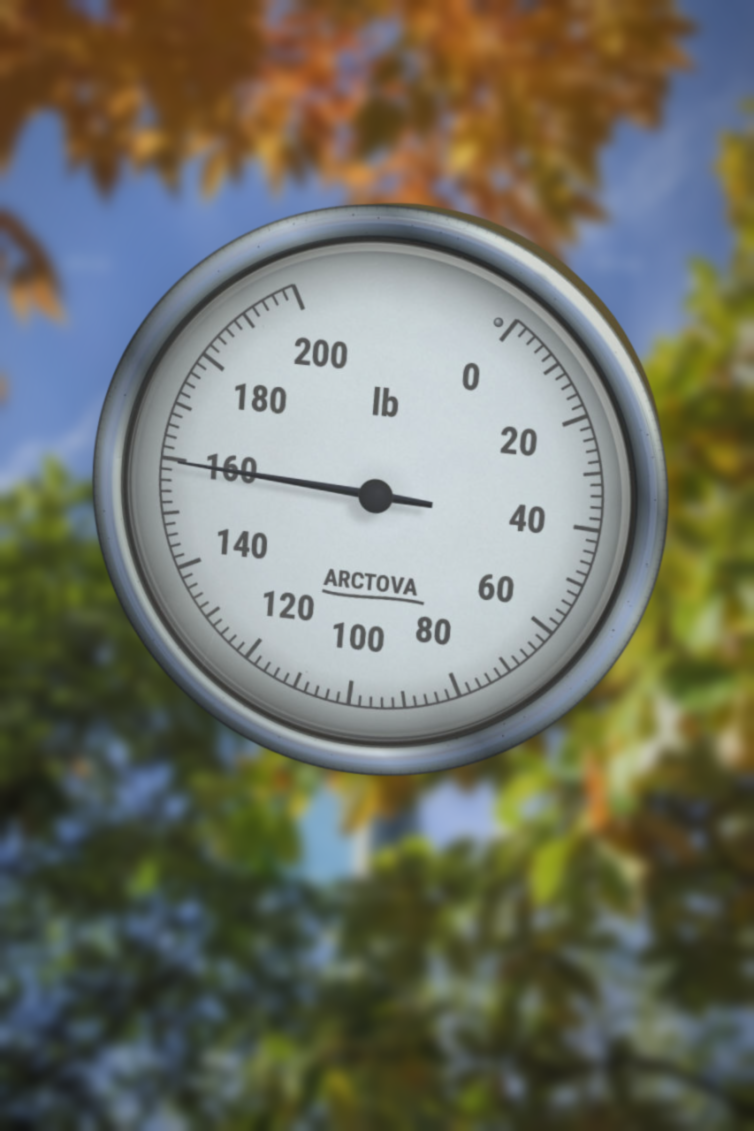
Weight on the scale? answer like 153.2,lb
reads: 160,lb
